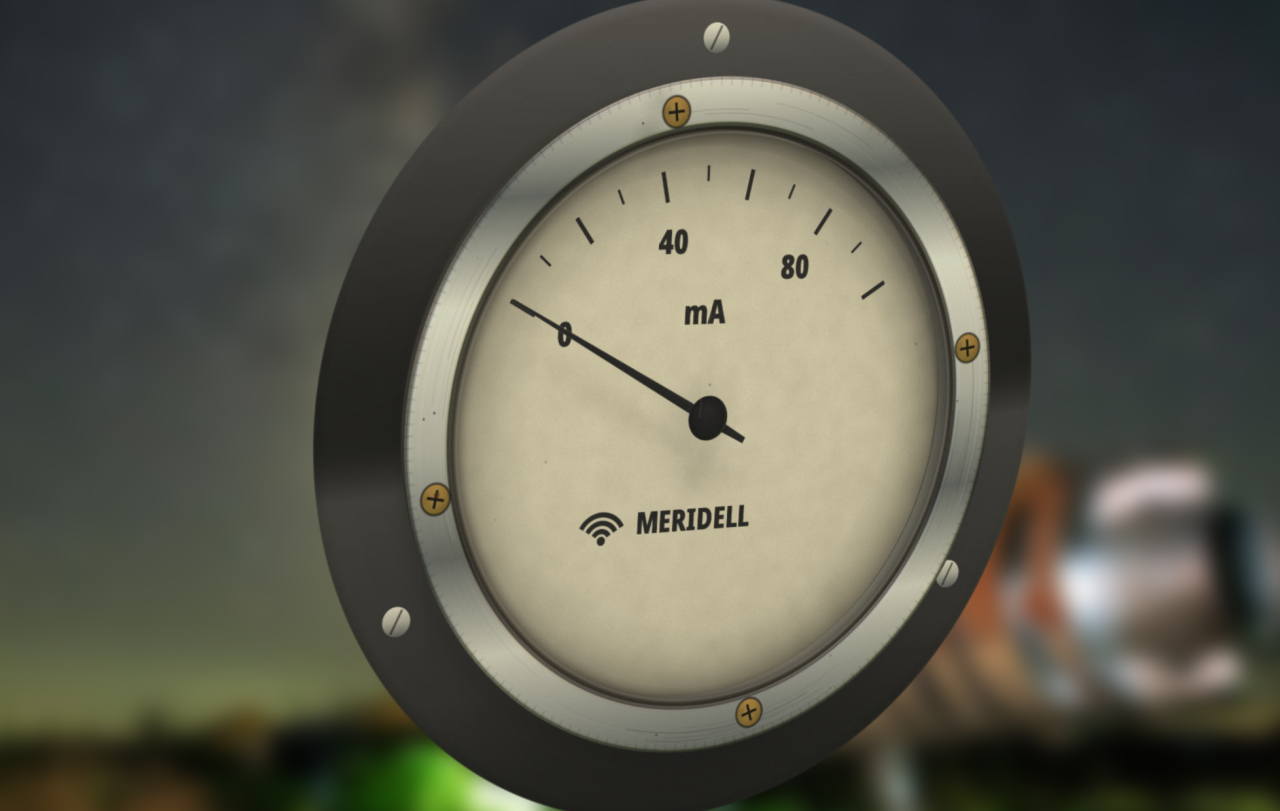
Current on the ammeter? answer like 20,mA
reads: 0,mA
